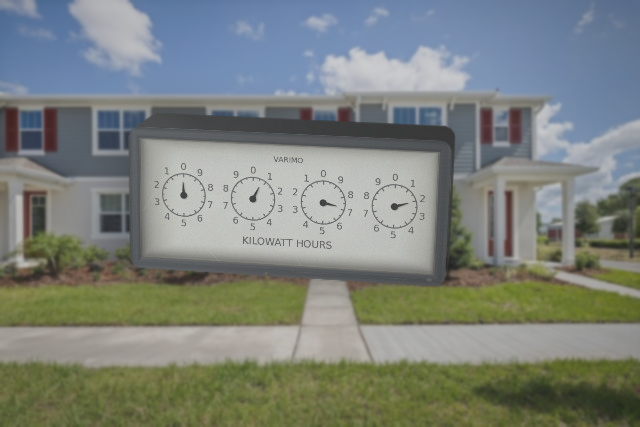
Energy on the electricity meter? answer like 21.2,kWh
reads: 72,kWh
